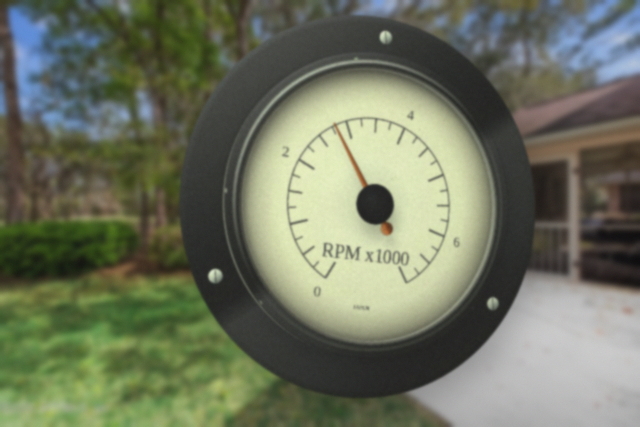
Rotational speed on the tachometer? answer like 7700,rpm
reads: 2750,rpm
